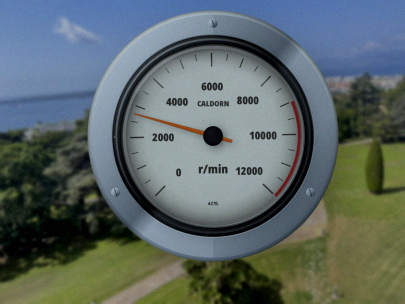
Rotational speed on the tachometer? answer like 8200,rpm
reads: 2750,rpm
